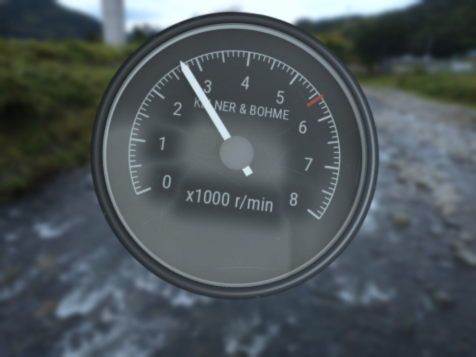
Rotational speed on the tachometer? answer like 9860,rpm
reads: 2700,rpm
